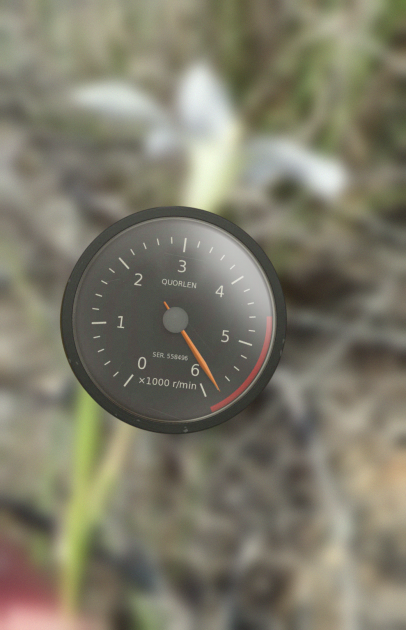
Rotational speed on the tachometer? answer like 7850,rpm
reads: 5800,rpm
